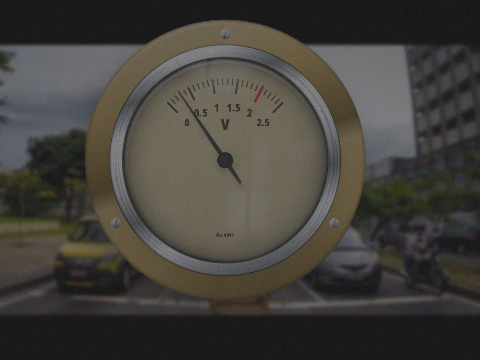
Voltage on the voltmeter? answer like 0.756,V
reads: 0.3,V
